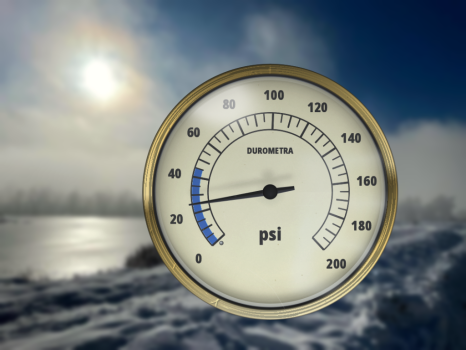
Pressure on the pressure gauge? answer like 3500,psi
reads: 25,psi
